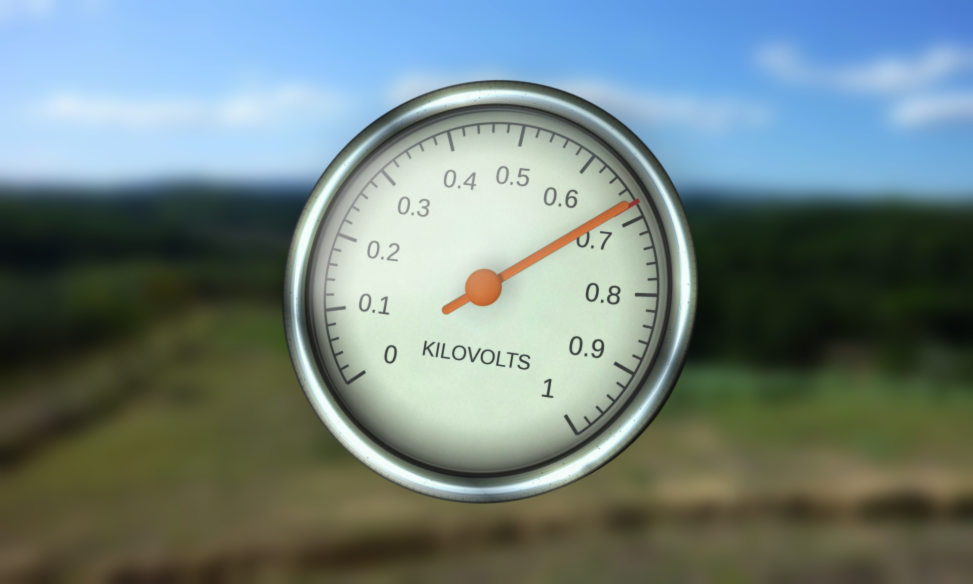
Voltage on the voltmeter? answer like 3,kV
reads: 0.68,kV
